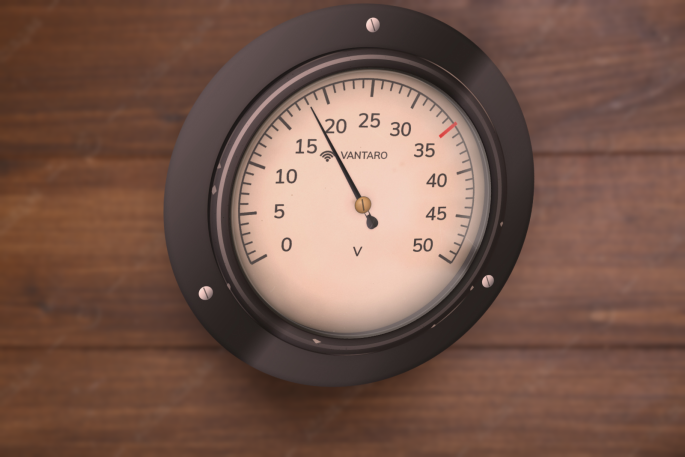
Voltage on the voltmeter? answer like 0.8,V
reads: 18,V
